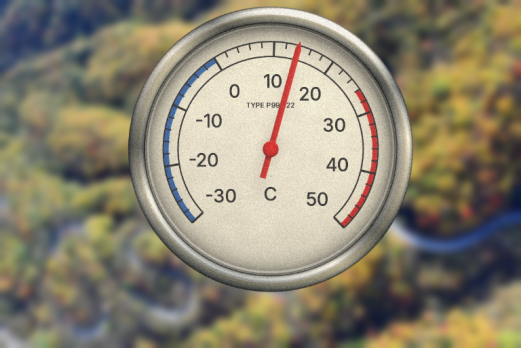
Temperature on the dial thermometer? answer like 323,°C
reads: 14,°C
